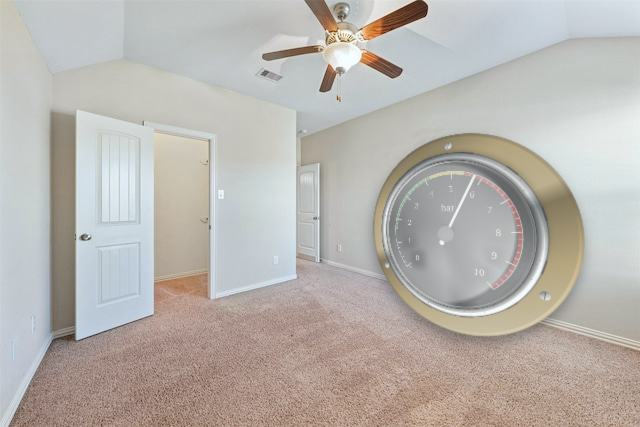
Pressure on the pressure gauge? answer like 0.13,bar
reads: 5.8,bar
